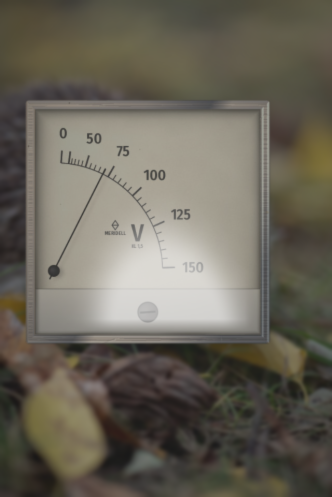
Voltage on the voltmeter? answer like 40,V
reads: 70,V
